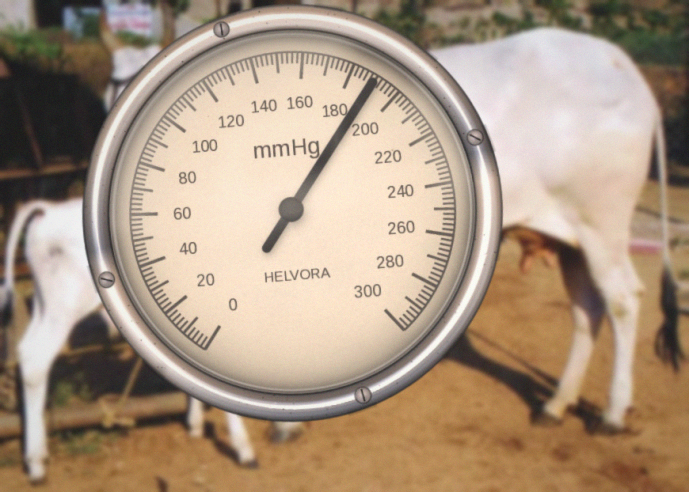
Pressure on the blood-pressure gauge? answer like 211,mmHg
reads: 190,mmHg
